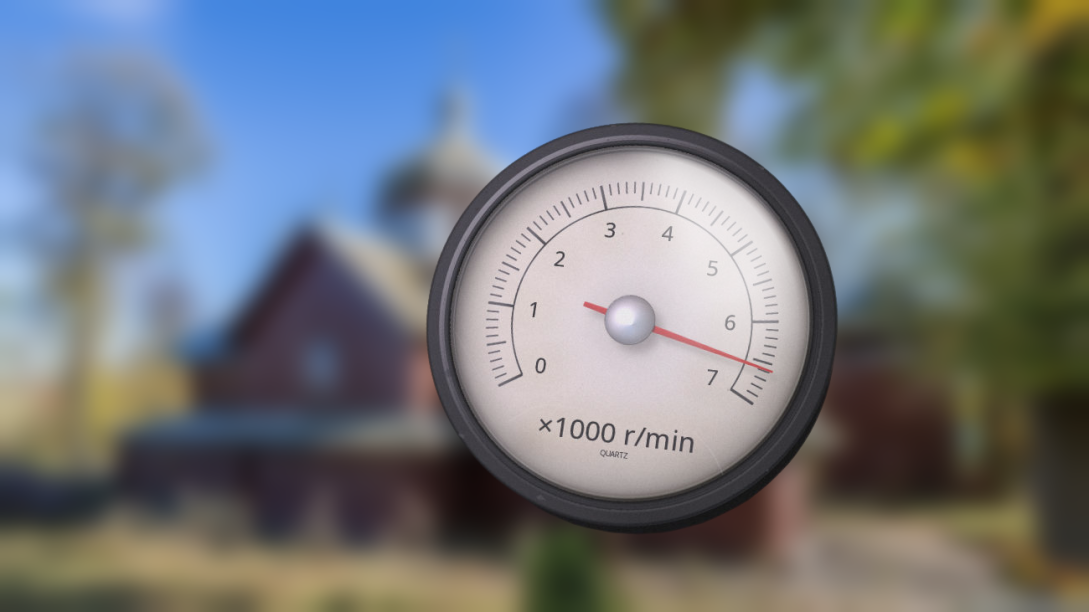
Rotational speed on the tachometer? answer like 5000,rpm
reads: 6600,rpm
